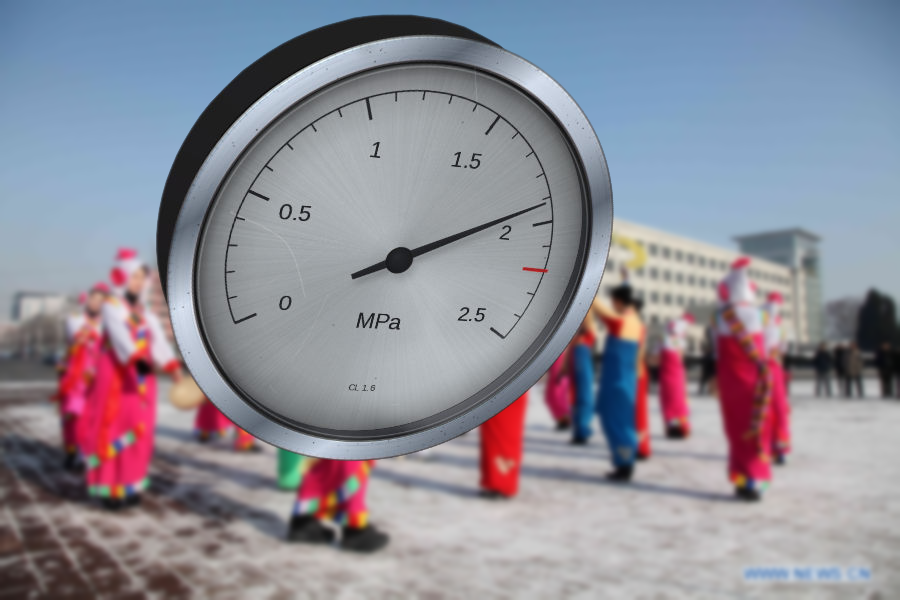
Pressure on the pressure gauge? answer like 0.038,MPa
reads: 1.9,MPa
